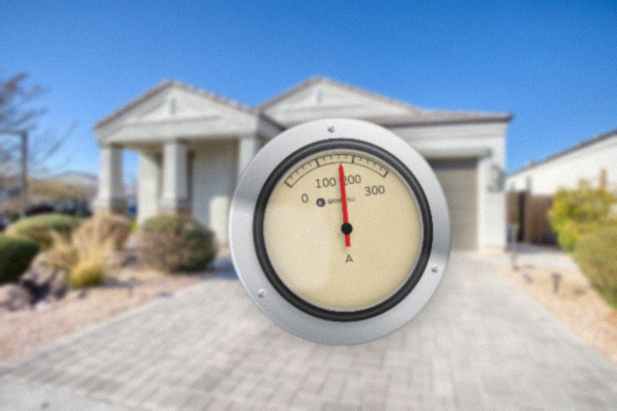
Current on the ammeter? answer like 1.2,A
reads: 160,A
